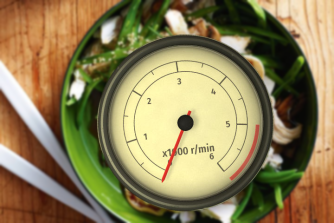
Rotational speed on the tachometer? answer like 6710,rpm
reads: 0,rpm
